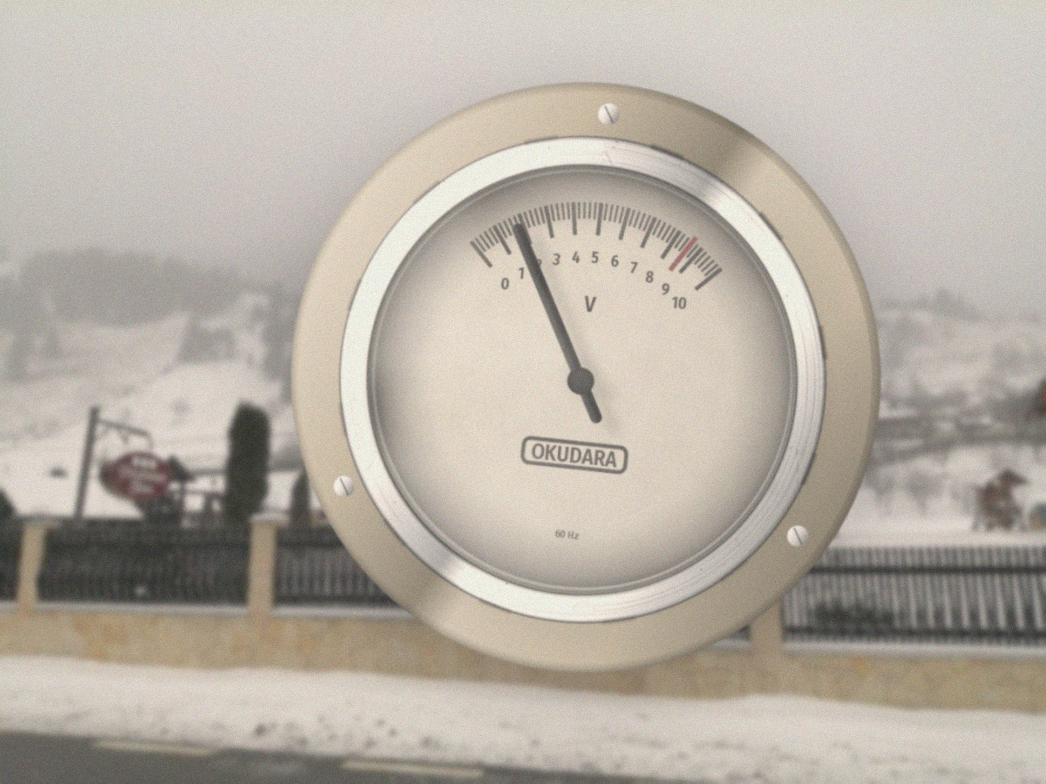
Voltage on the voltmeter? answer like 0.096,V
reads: 1.8,V
